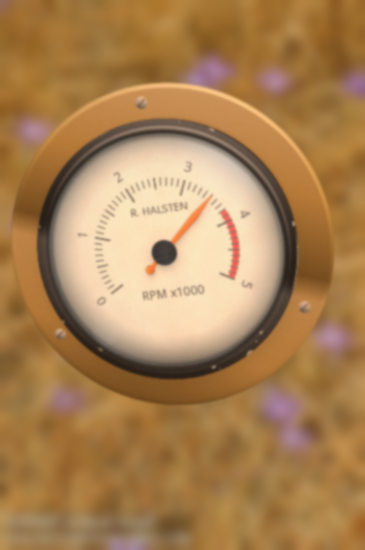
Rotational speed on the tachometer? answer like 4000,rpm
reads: 3500,rpm
